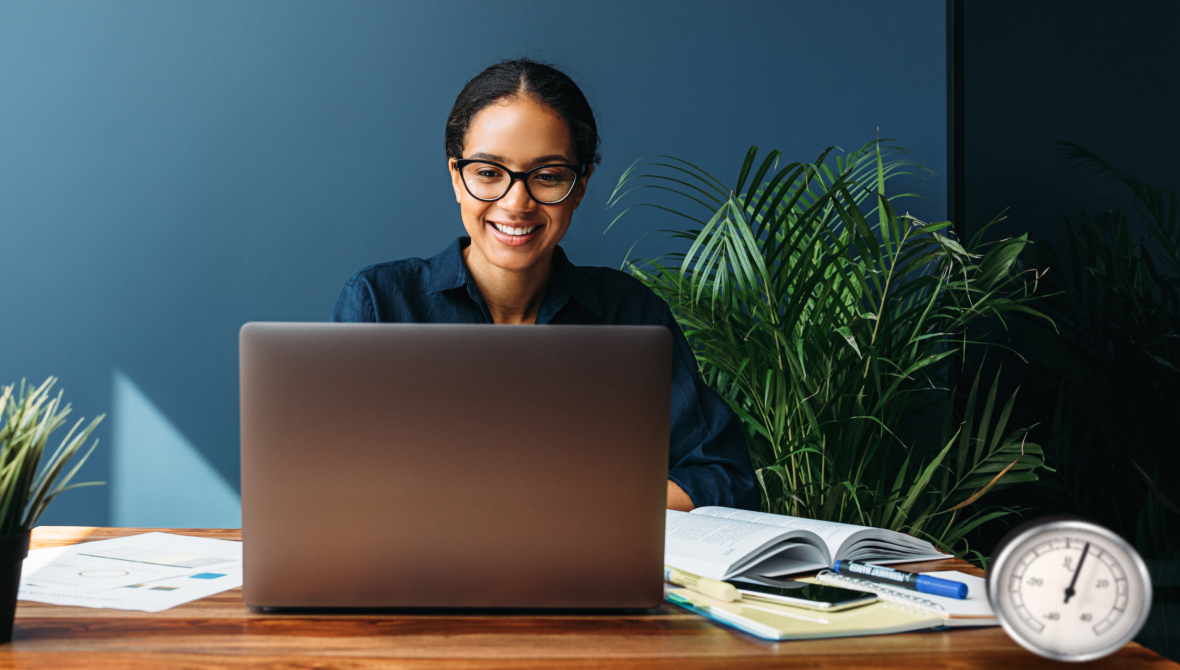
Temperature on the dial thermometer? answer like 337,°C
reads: 5,°C
